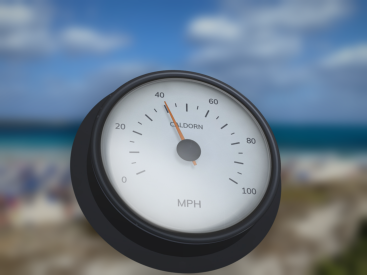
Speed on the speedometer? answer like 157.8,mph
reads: 40,mph
